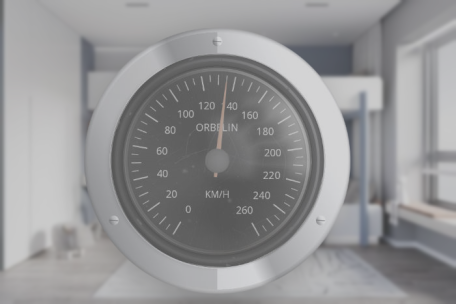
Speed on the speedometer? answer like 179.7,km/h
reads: 135,km/h
